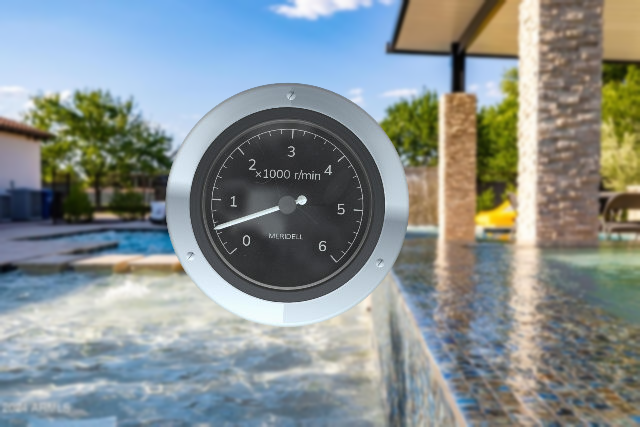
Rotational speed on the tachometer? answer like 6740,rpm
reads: 500,rpm
